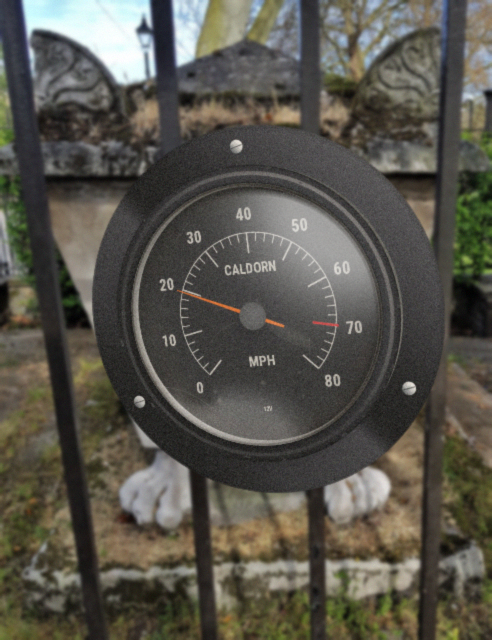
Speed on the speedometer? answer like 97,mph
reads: 20,mph
